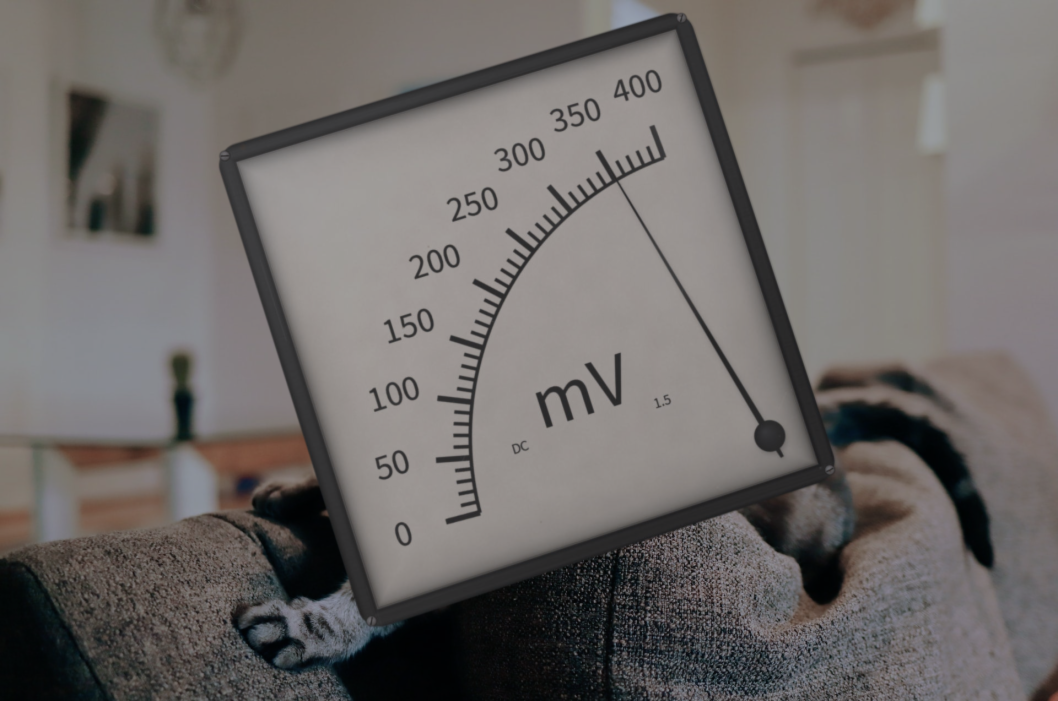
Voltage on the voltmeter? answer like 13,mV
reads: 350,mV
